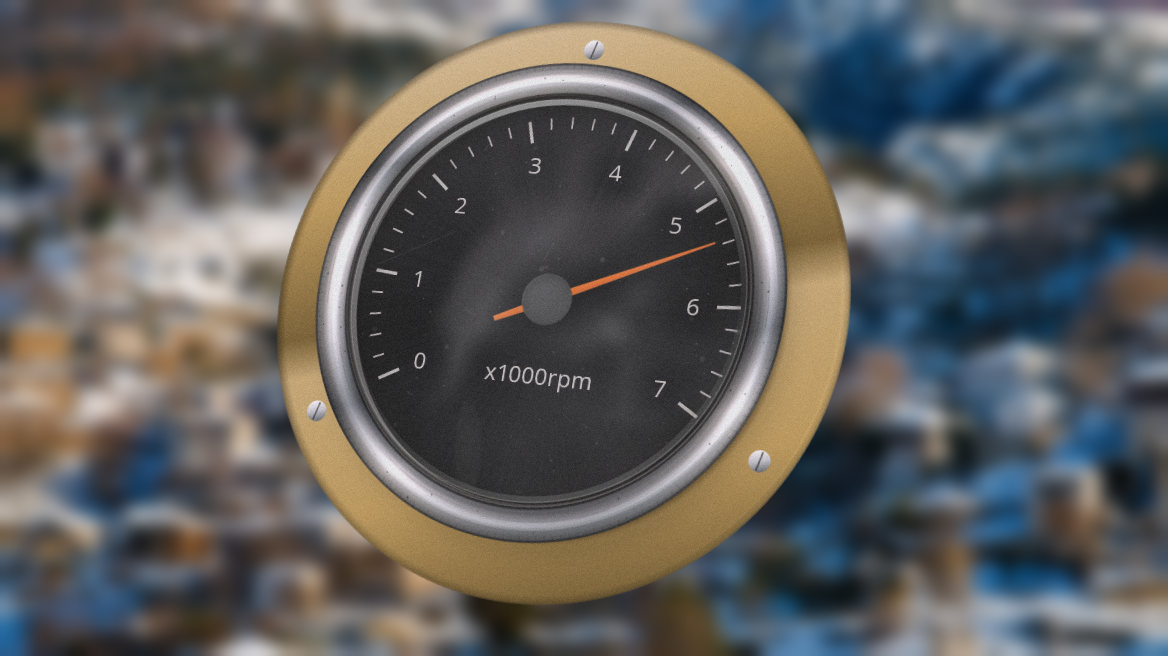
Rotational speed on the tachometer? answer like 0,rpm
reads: 5400,rpm
